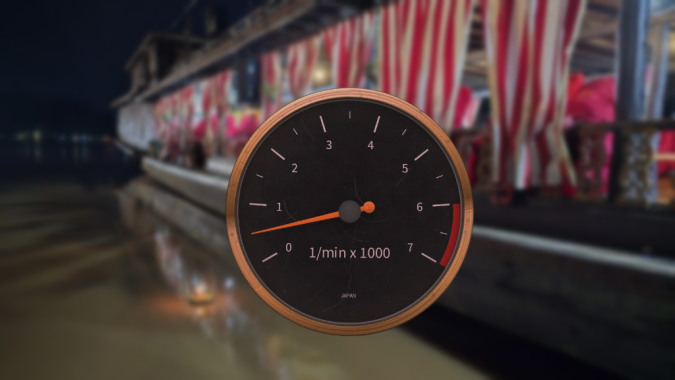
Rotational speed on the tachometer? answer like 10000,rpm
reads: 500,rpm
